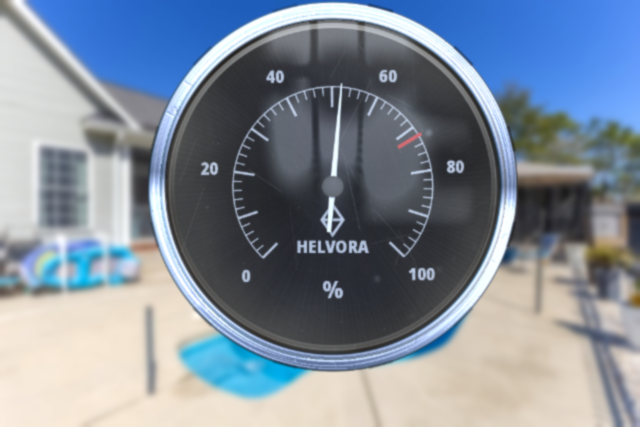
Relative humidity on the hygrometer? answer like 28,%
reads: 52,%
